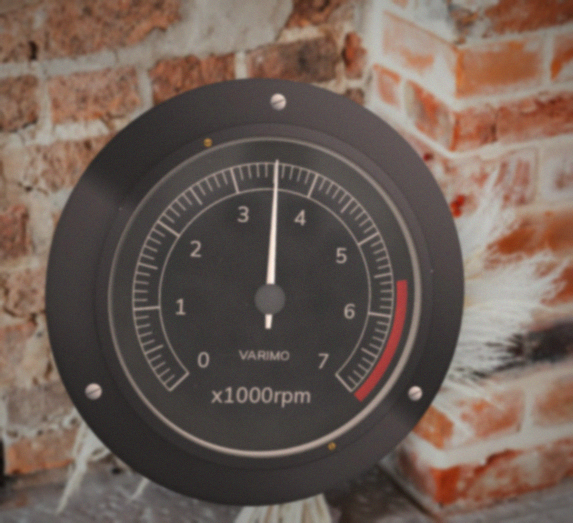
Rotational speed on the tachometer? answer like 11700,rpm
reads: 3500,rpm
